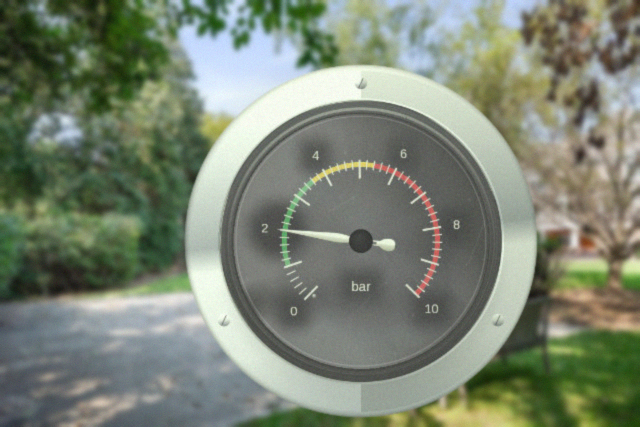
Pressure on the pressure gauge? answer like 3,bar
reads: 2,bar
